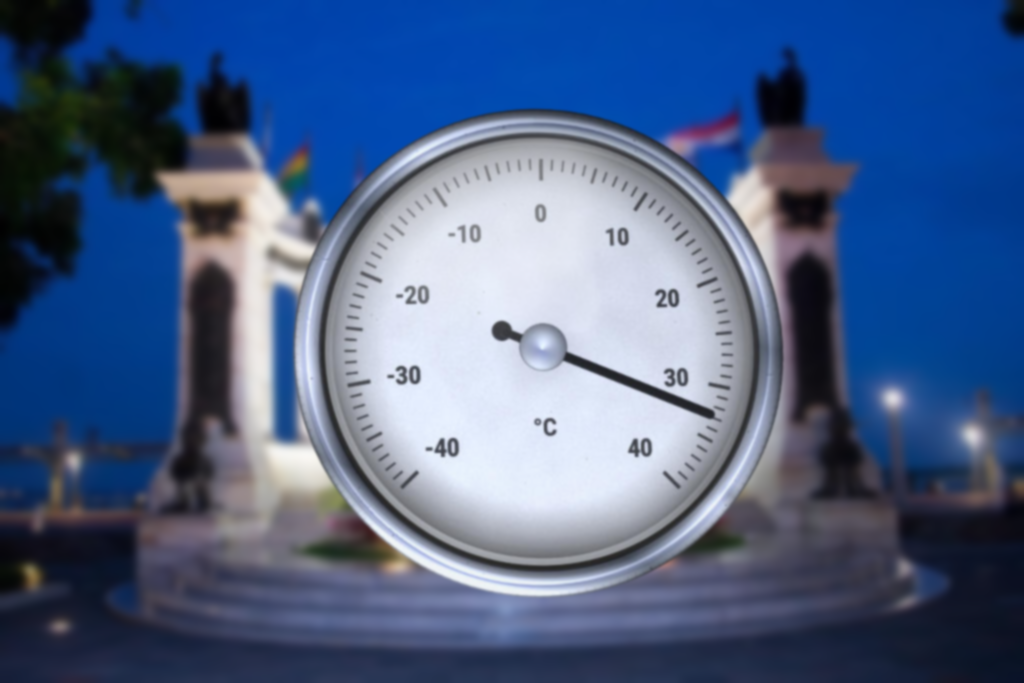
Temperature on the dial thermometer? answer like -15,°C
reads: 33,°C
